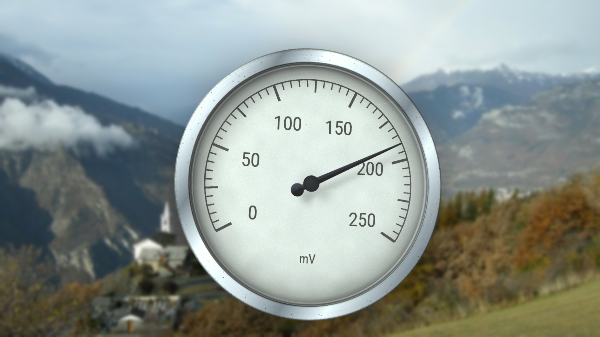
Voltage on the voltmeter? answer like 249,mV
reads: 190,mV
